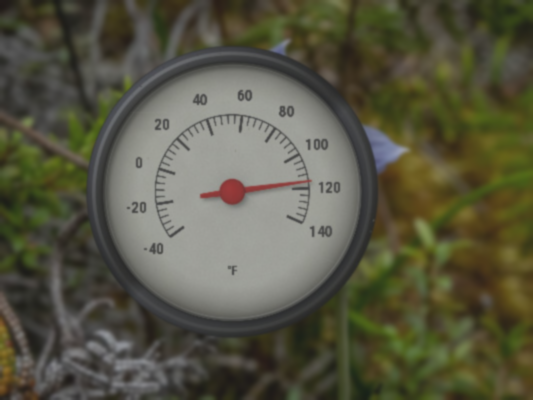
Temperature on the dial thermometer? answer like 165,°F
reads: 116,°F
